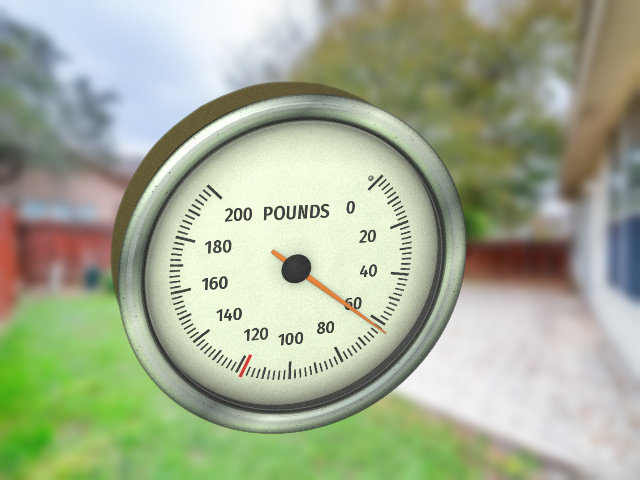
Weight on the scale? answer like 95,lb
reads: 62,lb
